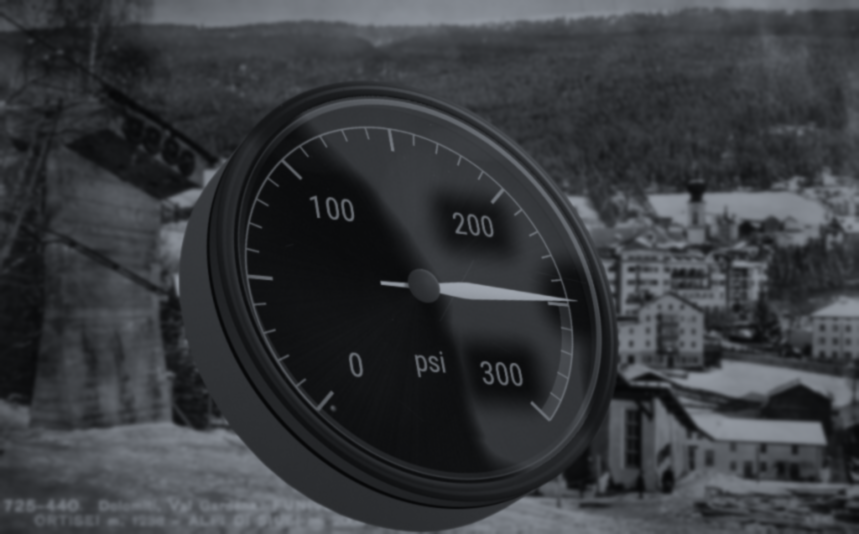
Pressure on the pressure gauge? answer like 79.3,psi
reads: 250,psi
